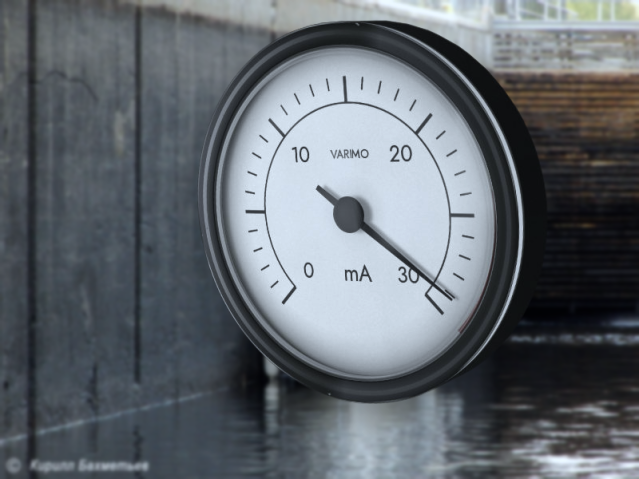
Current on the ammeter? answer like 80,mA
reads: 29,mA
